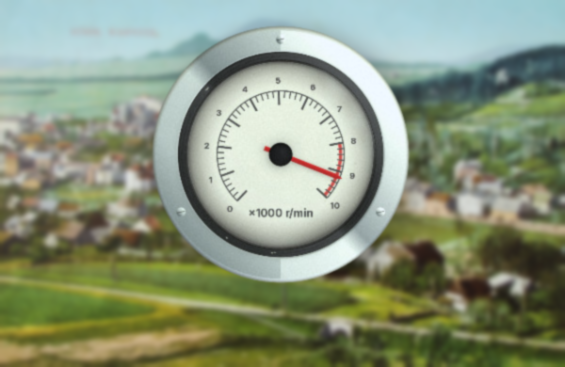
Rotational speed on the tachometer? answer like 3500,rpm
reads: 9200,rpm
